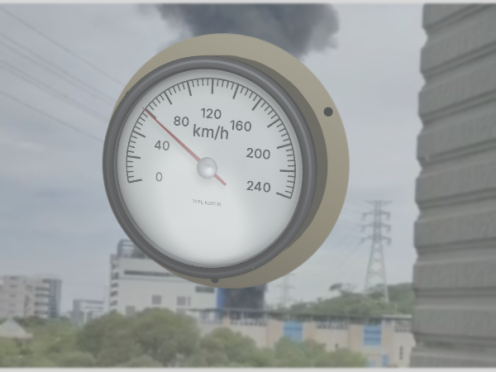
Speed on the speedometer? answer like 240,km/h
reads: 60,km/h
